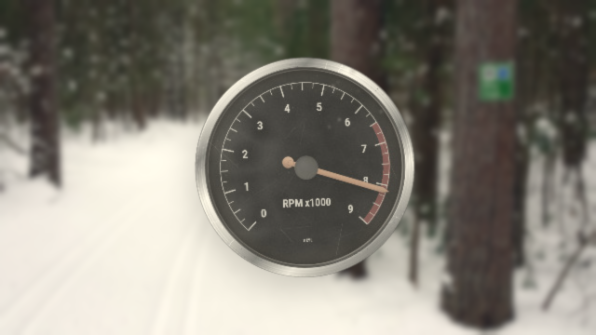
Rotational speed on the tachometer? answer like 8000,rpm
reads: 8125,rpm
